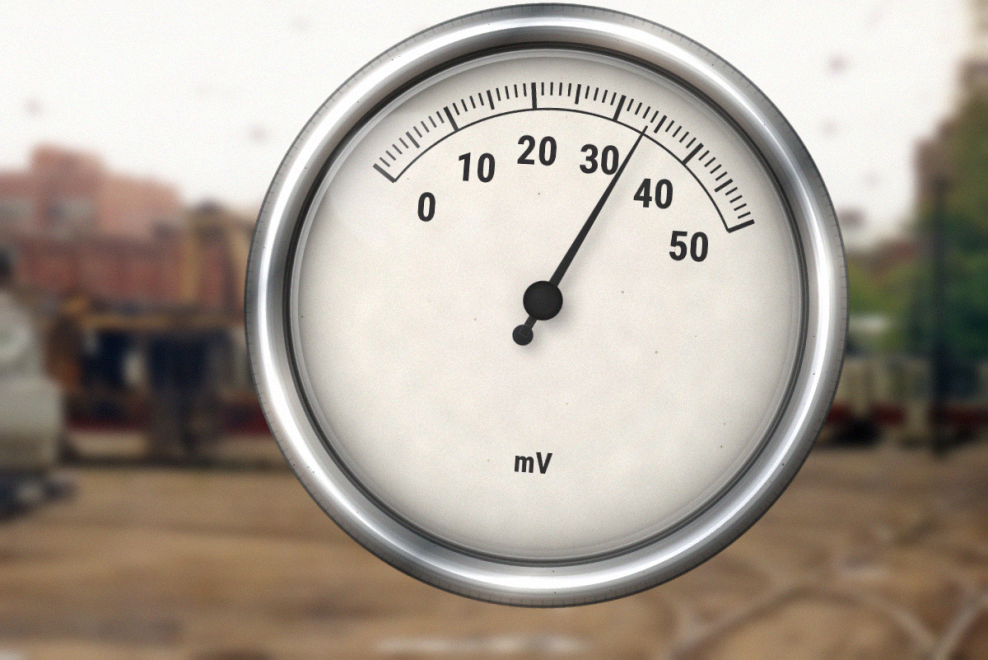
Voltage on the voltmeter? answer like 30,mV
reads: 34,mV
